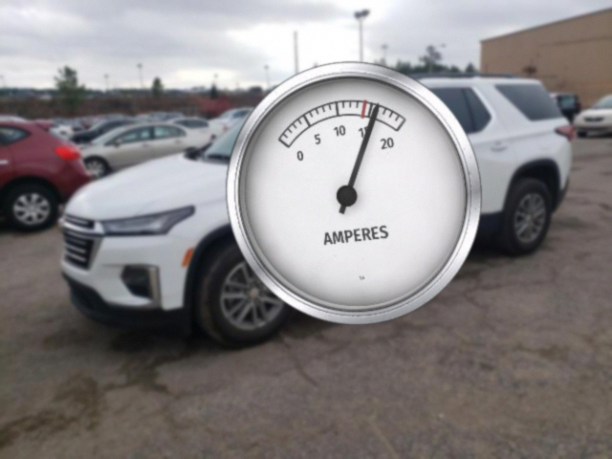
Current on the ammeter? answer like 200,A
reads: 16,A
